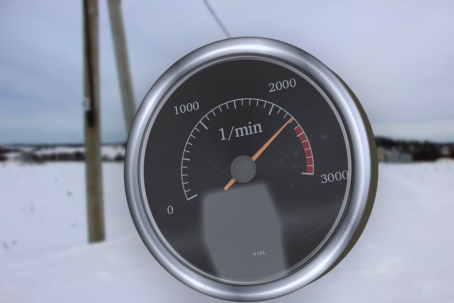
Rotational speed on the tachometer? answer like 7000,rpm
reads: 2300,rpm
